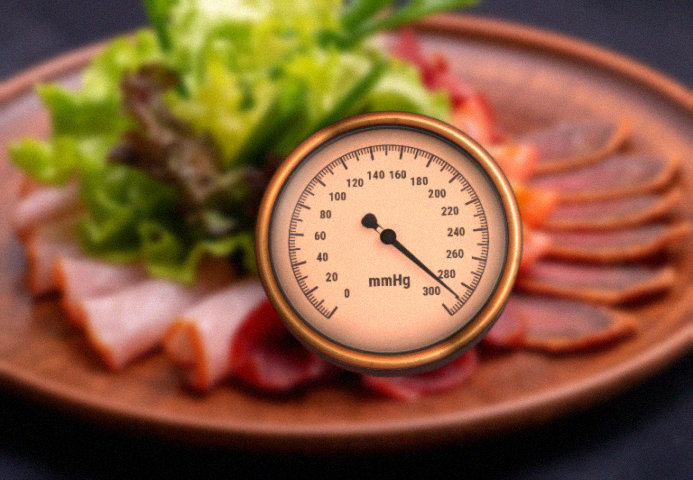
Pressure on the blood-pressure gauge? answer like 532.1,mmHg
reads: 290,mmHg
